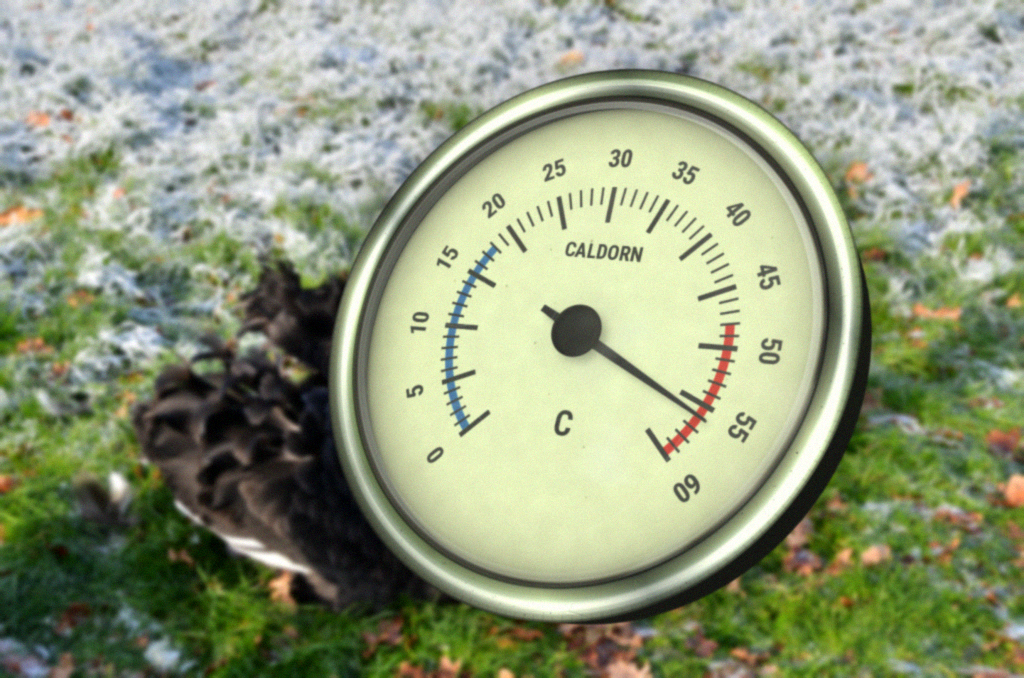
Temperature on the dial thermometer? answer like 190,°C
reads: 56,°C
